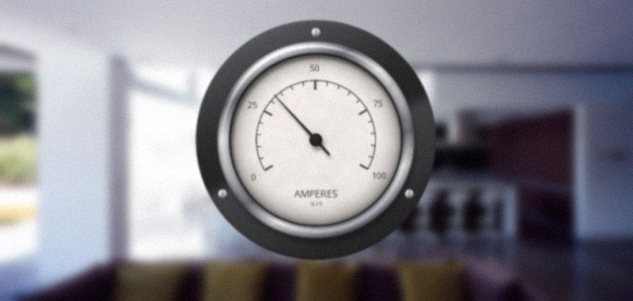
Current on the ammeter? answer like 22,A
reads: 32.5,A
